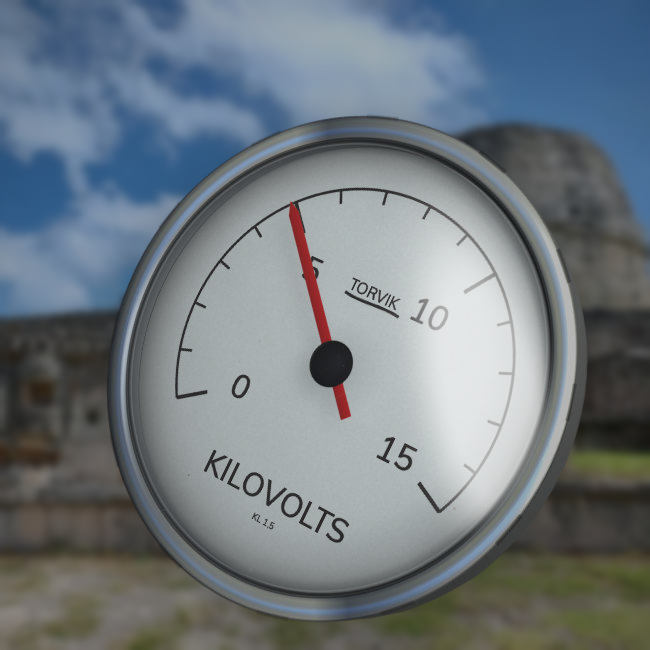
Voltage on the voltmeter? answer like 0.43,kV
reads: 5,kV
